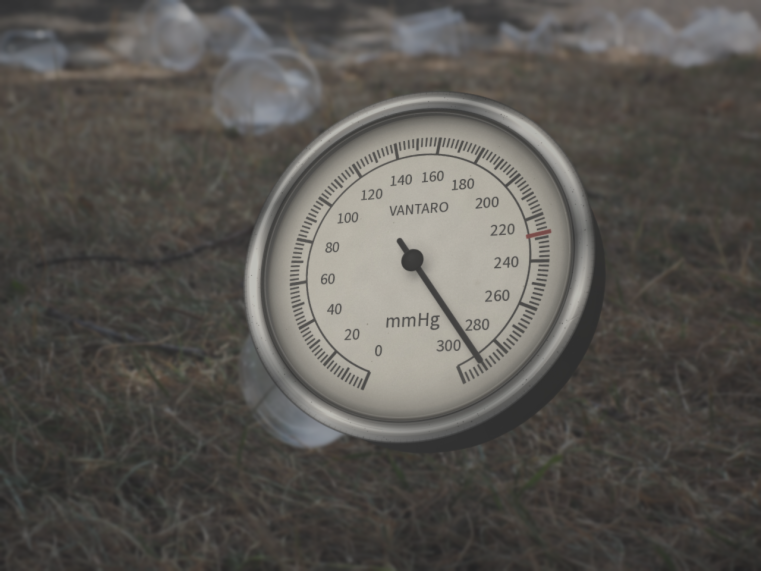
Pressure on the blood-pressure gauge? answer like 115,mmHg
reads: 290,mmHg
